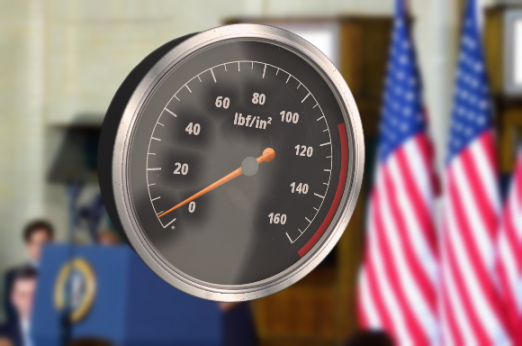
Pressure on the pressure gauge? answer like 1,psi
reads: 5,psi
